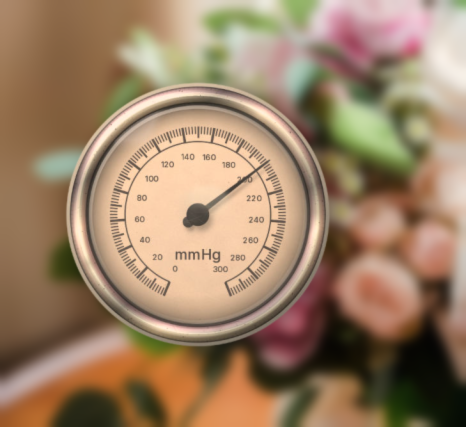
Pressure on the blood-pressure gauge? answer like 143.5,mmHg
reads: 200,mmHg
